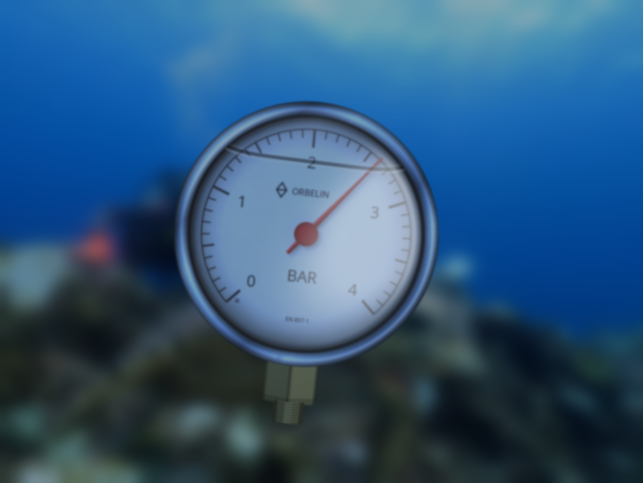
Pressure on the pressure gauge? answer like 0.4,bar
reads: 2.6,bar
